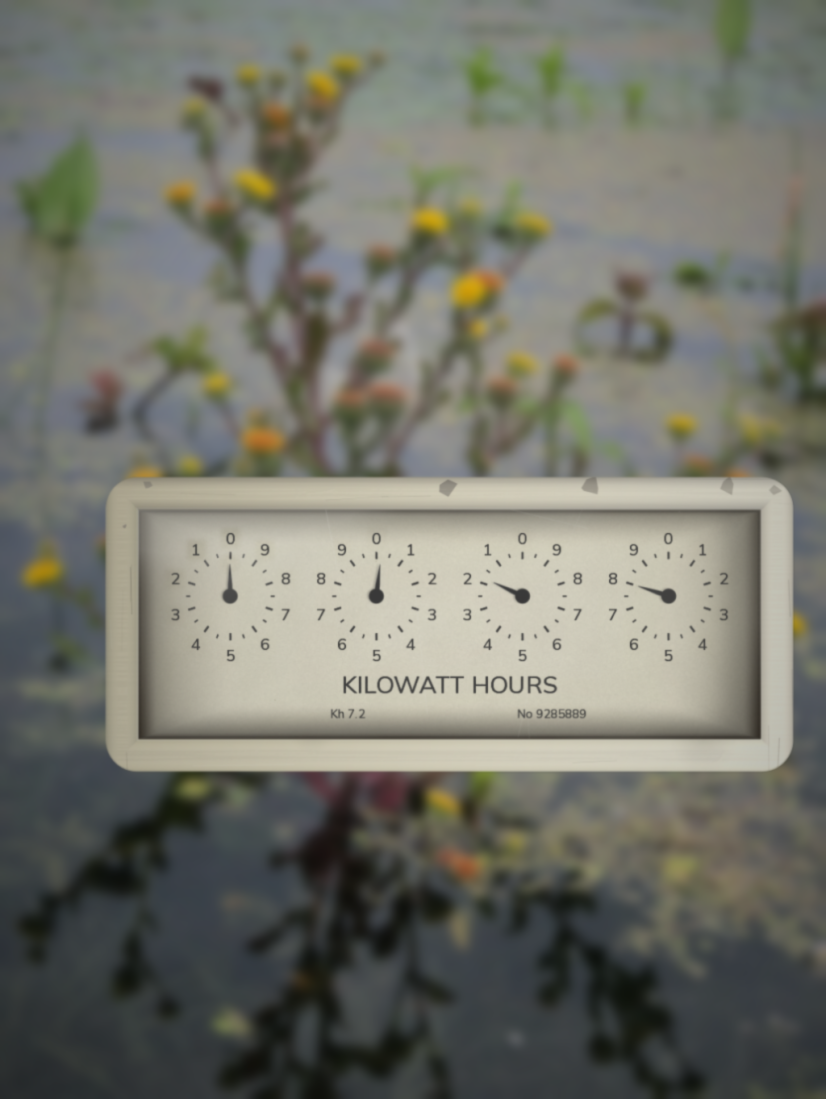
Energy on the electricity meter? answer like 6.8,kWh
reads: 18,kWh
